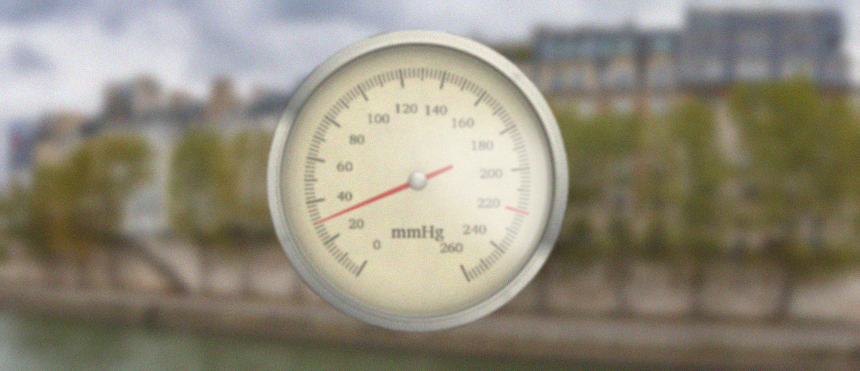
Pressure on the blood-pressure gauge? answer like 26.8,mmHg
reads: 30,mmHg
